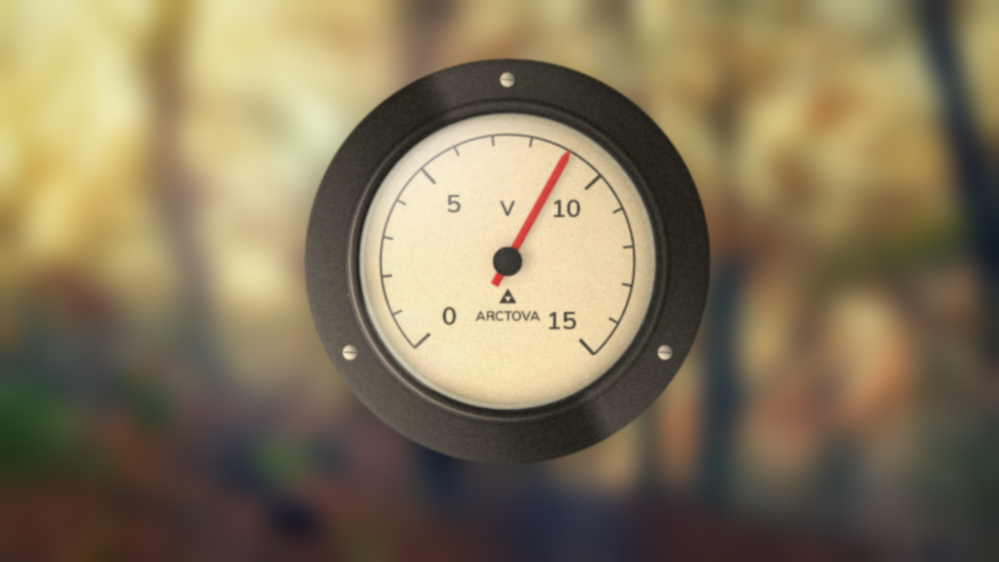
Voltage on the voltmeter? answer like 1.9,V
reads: 9,V
